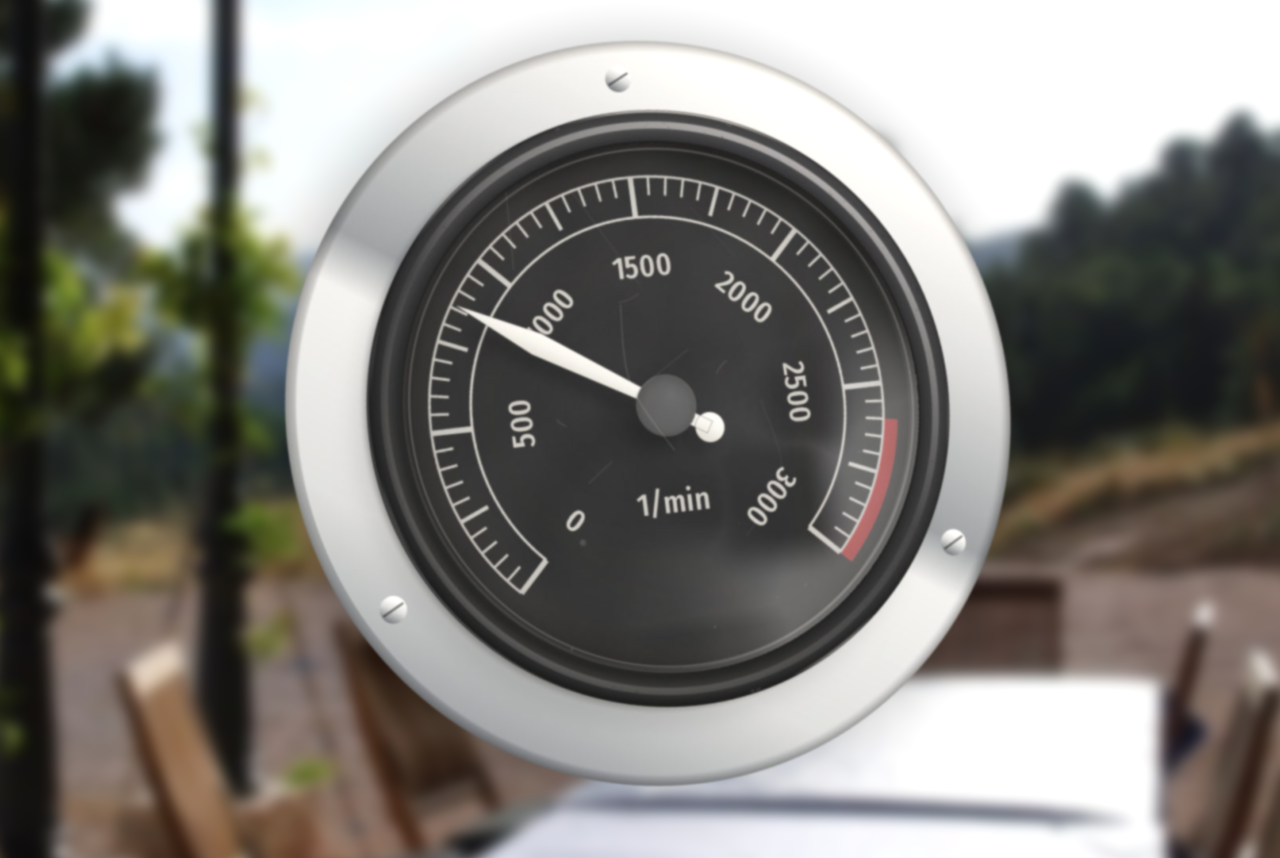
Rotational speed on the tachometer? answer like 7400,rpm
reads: 850,rpm
